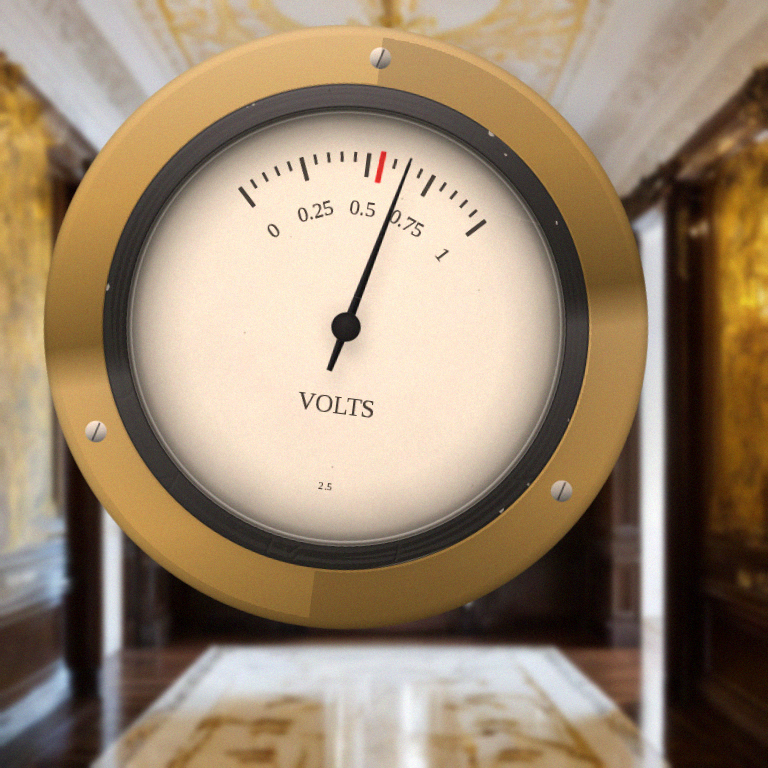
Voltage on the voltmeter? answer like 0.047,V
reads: 0.65,V
